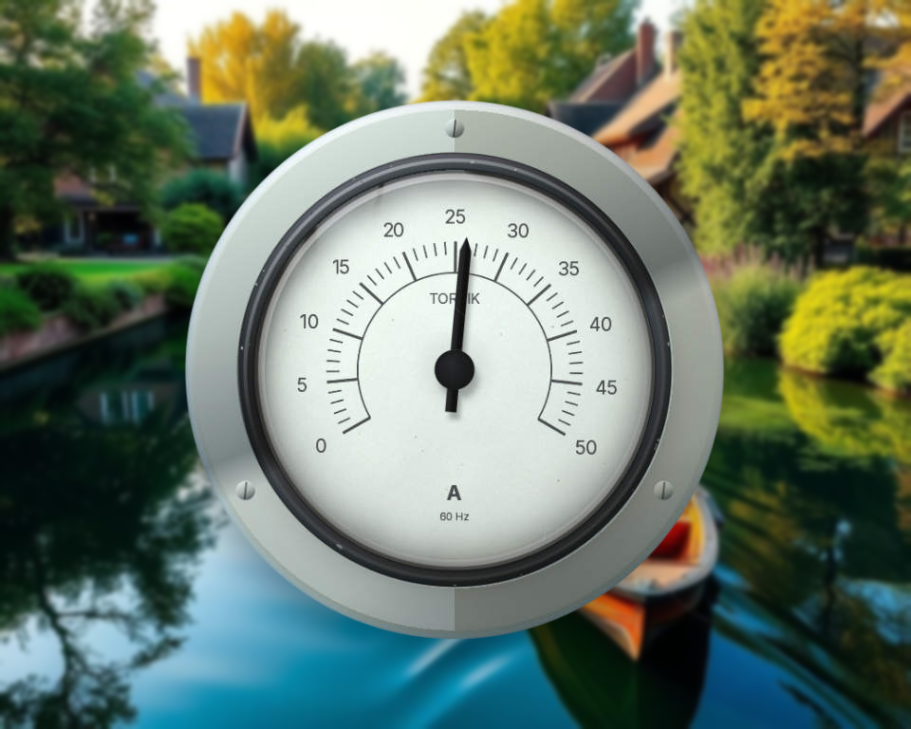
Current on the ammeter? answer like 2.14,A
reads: 26,A
